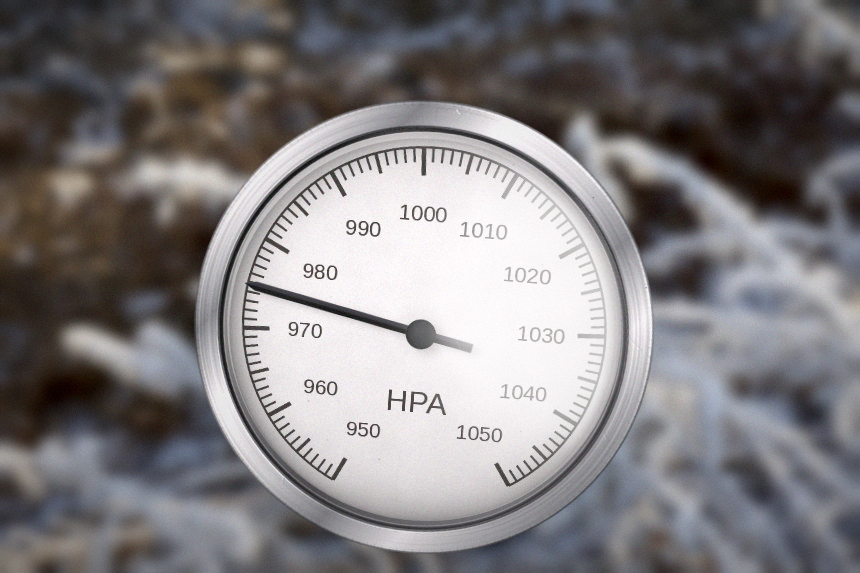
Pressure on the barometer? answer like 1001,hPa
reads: 975,hPa
